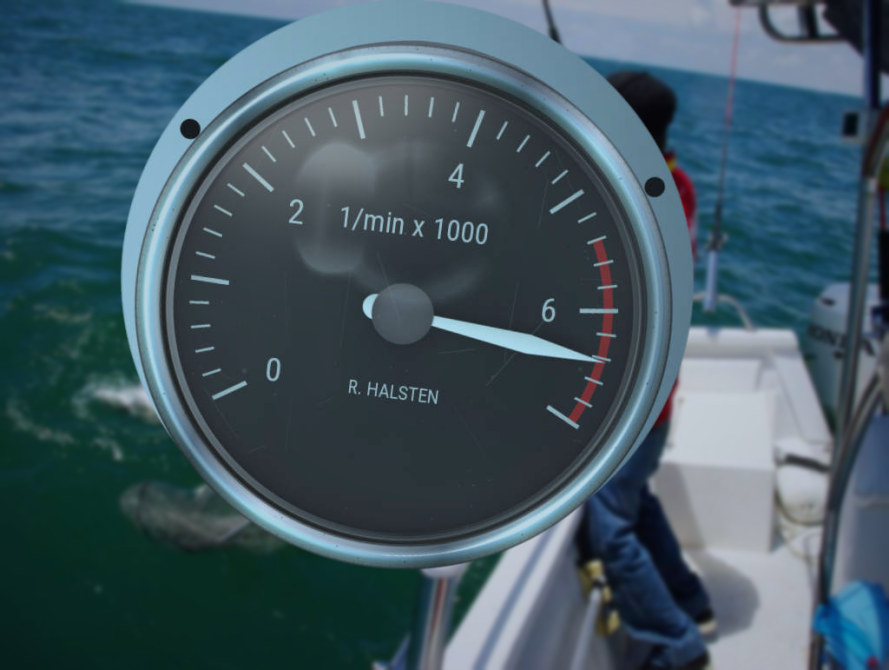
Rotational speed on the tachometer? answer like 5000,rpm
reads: 6400,rpm
